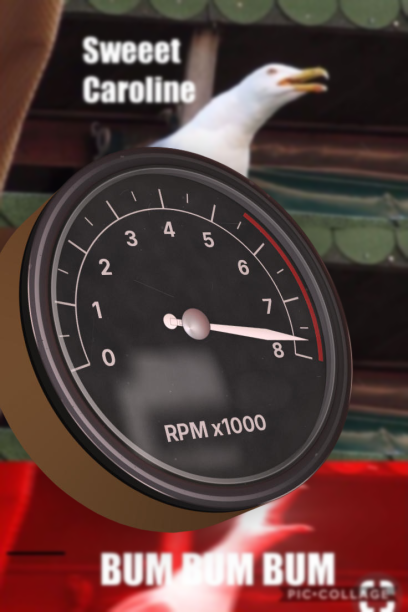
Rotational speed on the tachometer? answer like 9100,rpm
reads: 7750,rpm
